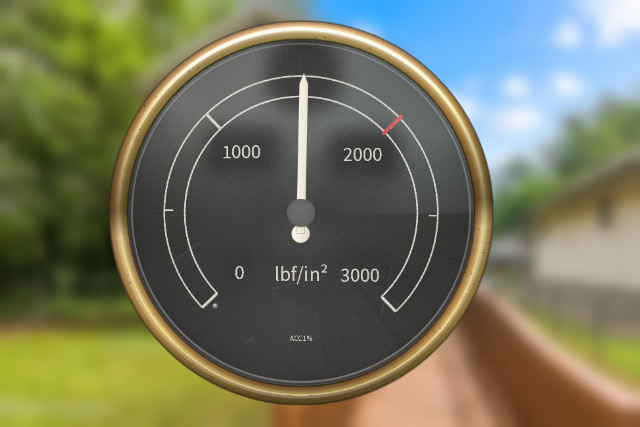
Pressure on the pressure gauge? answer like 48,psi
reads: 1500,psi
